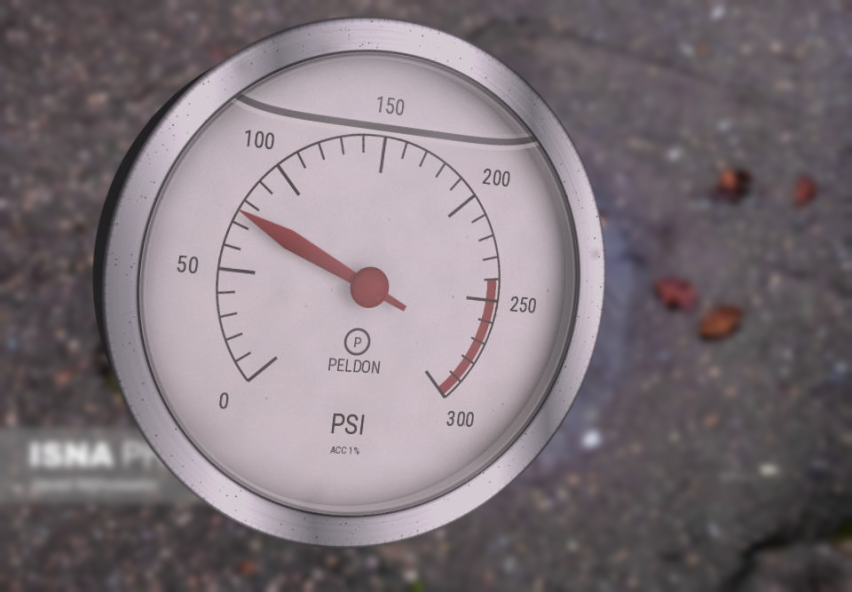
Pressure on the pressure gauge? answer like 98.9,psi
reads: 75,psi
